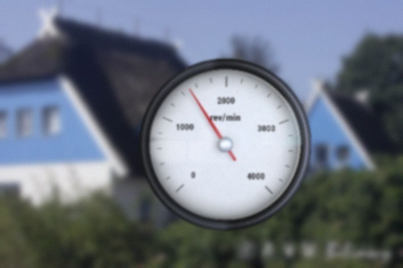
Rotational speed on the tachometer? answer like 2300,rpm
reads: 1500,rpm
